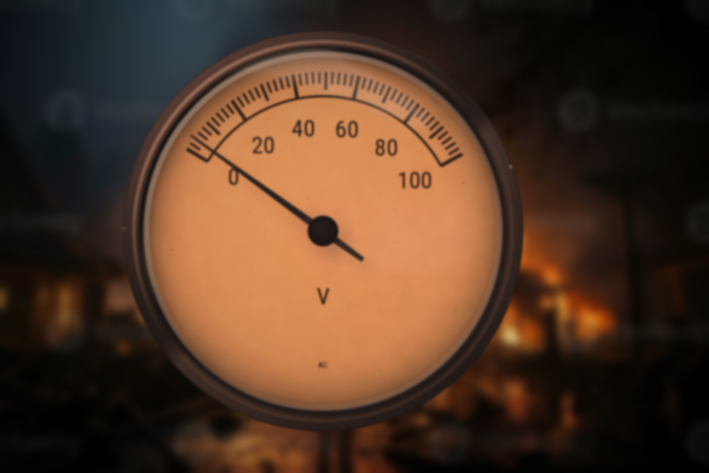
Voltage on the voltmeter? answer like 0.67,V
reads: 4,V
